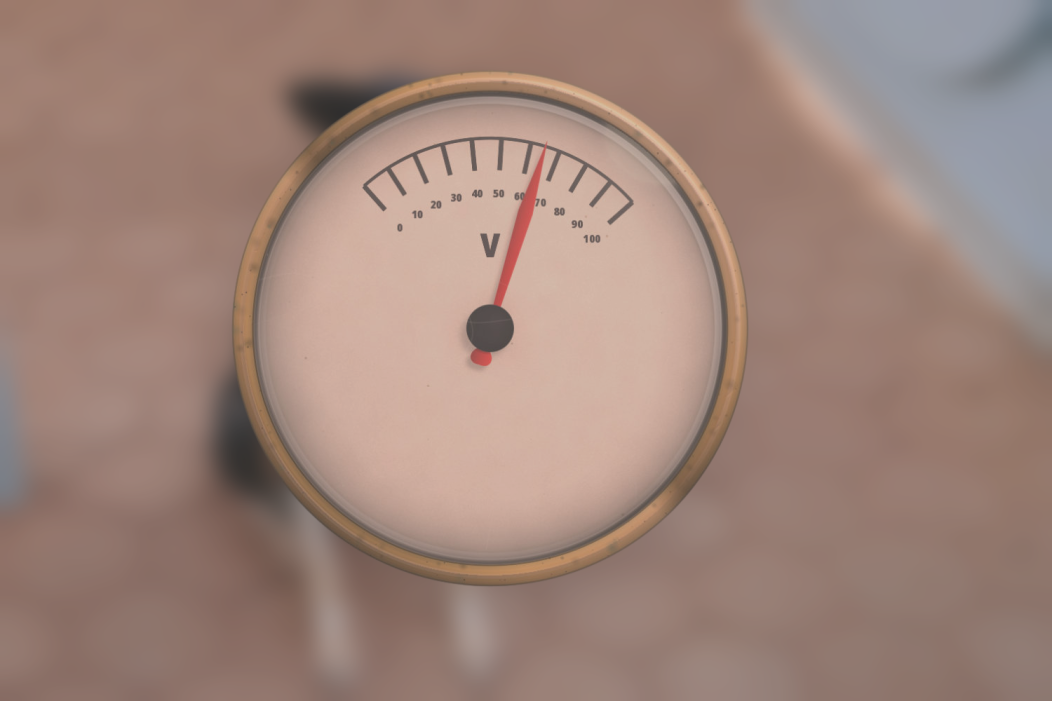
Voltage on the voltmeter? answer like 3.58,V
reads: 65,V
